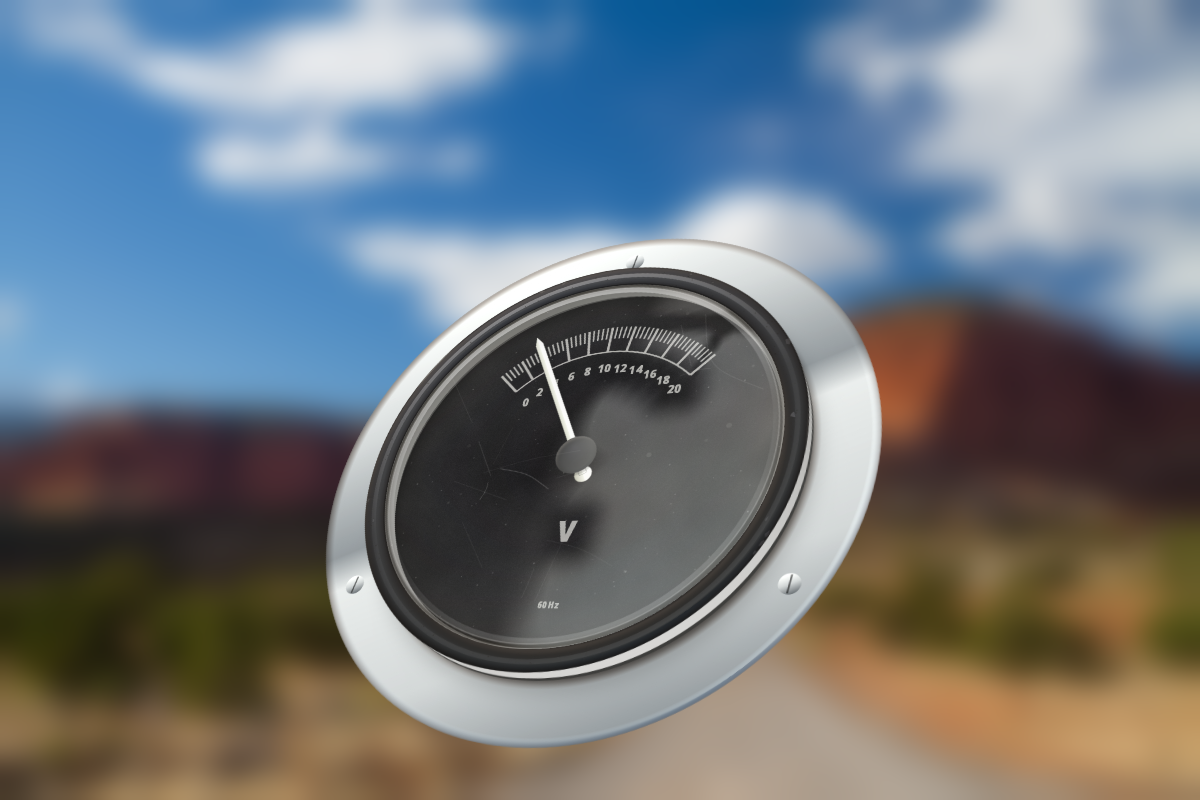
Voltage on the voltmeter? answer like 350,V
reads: 4,V
